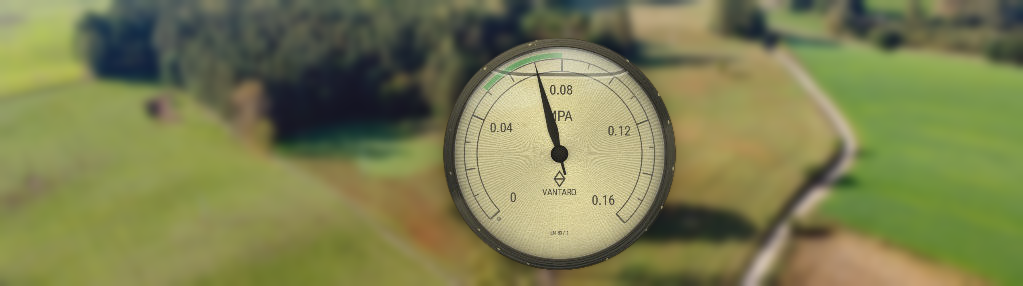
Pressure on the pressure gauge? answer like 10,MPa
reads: 0.07,MPa
